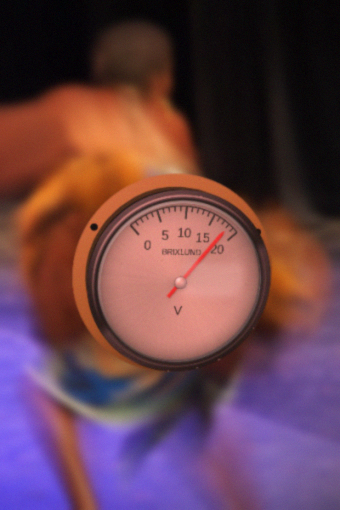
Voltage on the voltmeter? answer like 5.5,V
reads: 18,V
